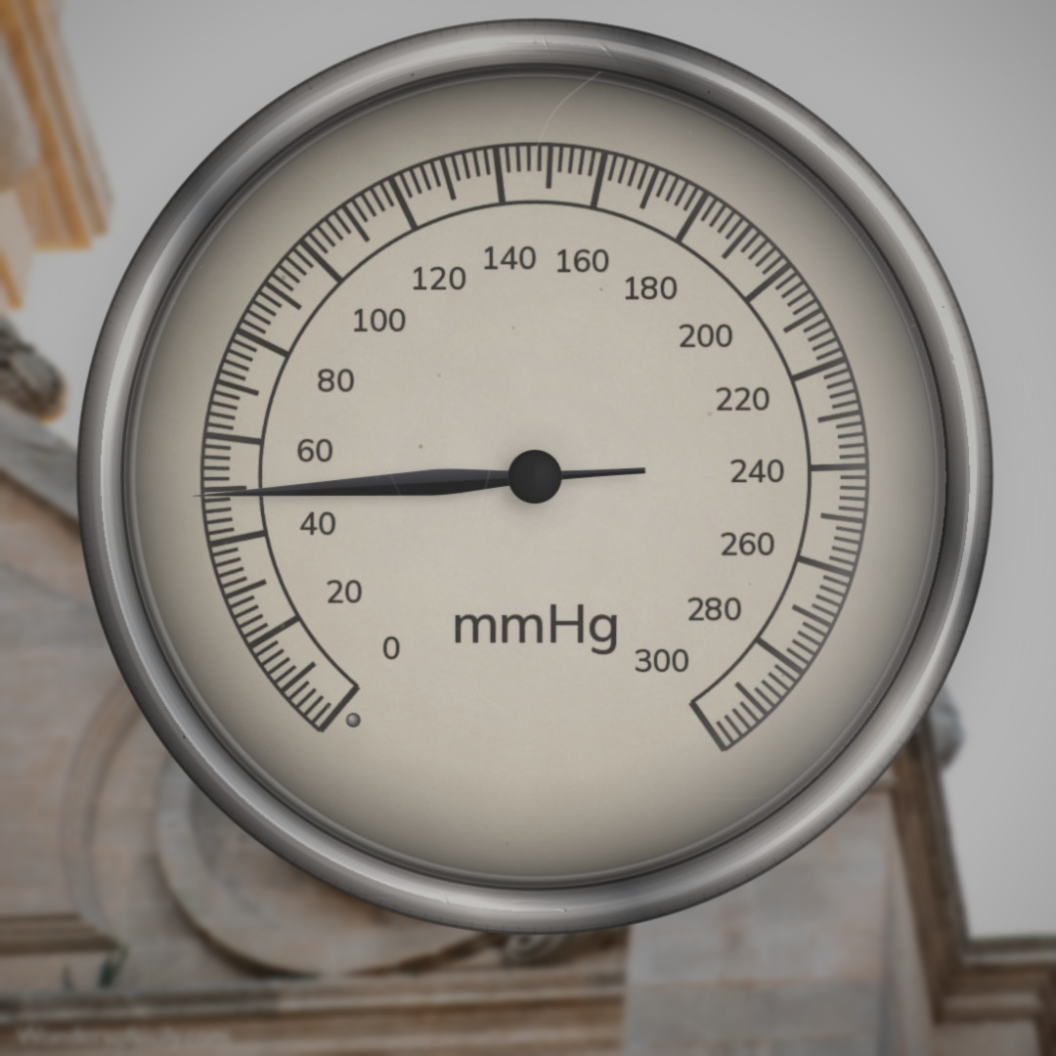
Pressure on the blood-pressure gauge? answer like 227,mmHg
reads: 49,mmHg
